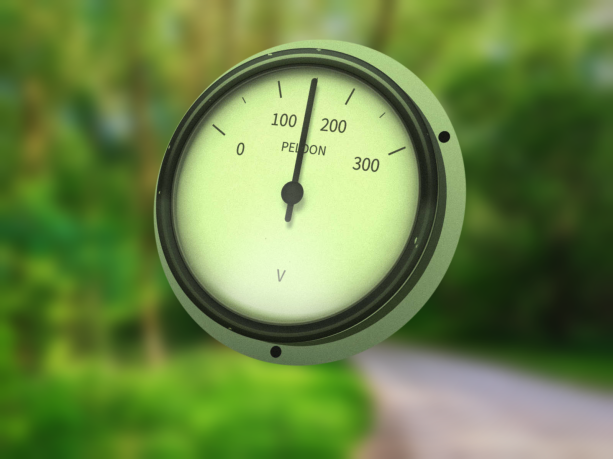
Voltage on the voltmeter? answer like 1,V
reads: 150,V
